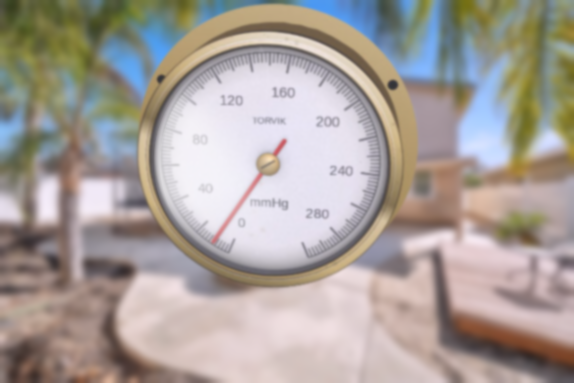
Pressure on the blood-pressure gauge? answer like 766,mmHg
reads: 10,mmHg
